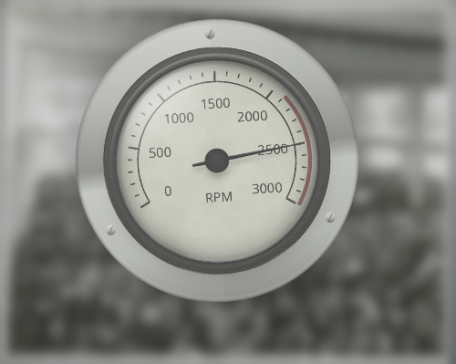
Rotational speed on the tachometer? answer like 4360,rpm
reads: 2500,rpm
